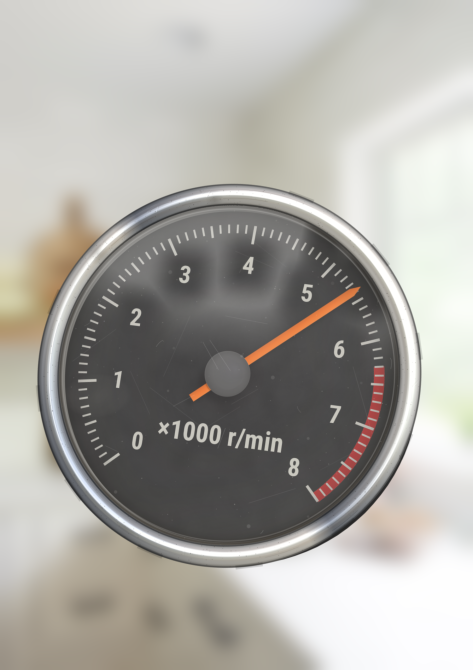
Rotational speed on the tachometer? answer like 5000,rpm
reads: 5400,rpm
